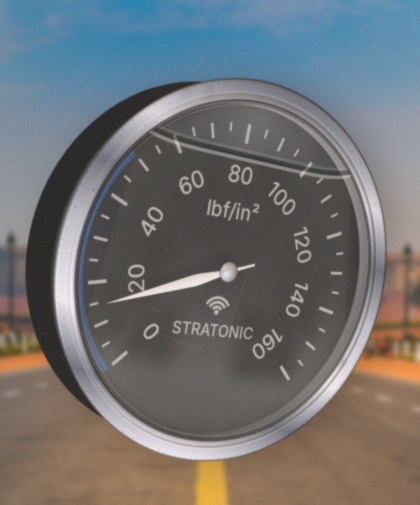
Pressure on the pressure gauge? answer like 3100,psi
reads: 15,psi
